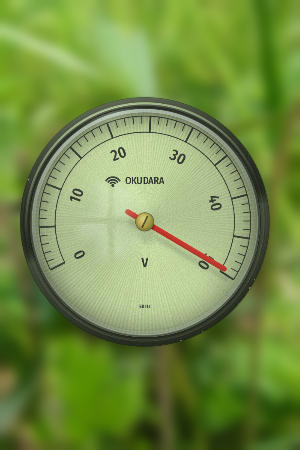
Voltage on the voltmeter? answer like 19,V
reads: 49.5,V
